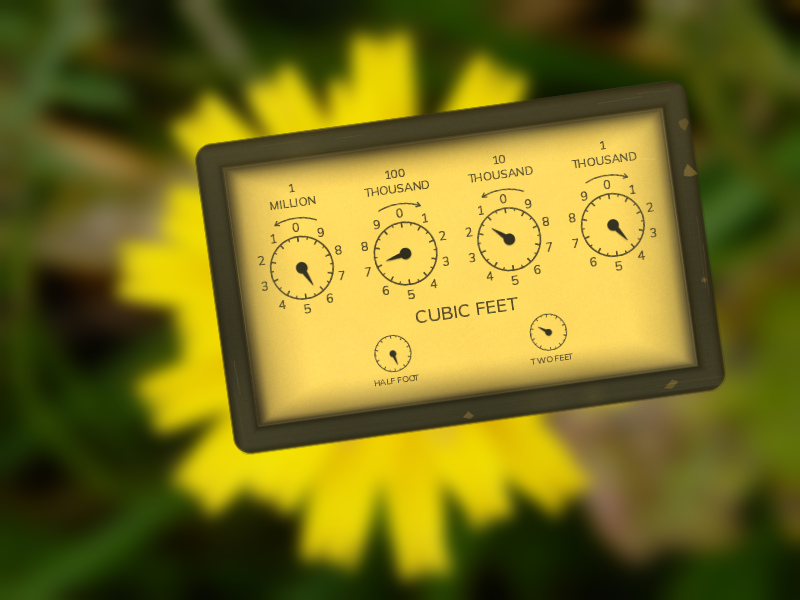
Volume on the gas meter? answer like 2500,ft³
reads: 571400,ft³
